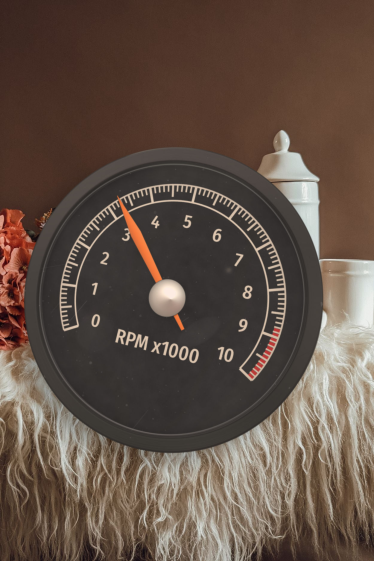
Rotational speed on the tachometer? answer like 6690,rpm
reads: 3300,rpm
